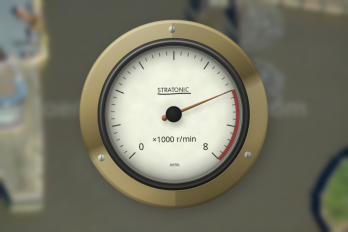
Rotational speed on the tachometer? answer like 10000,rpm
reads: 6000,rpm
